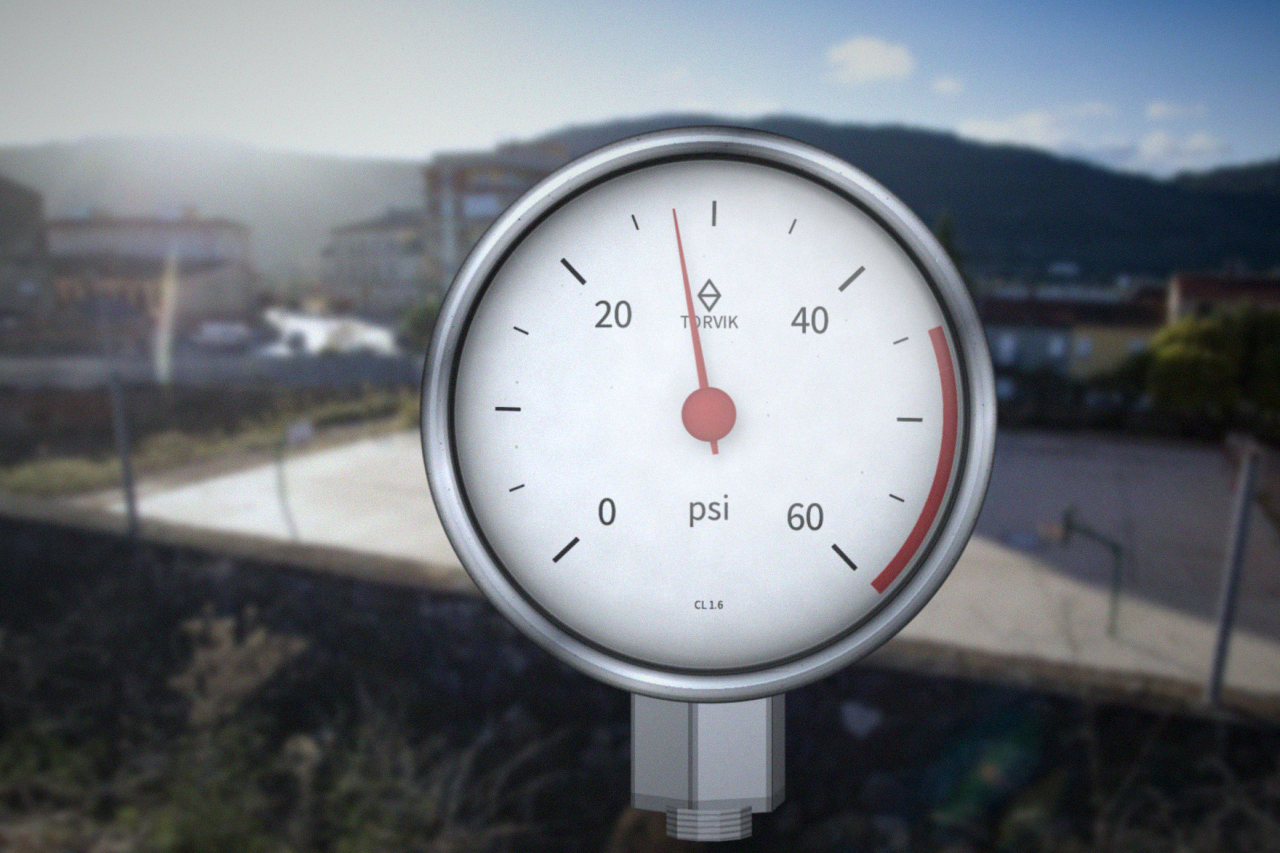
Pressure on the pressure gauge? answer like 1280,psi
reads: 27.5,psi
